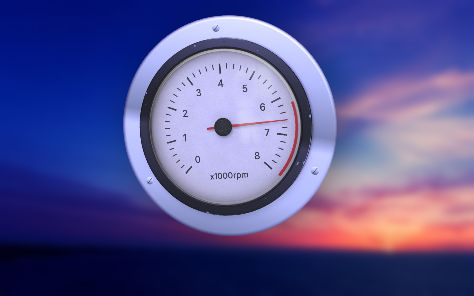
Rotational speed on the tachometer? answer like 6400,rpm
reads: 6600,rpm
